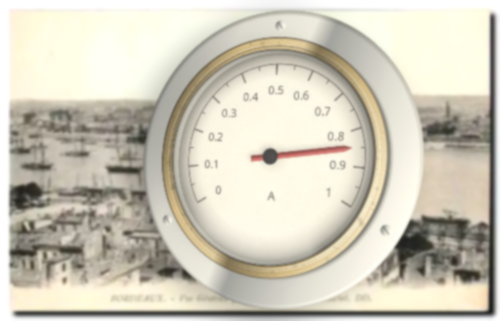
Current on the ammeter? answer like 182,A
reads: 0.85,A
